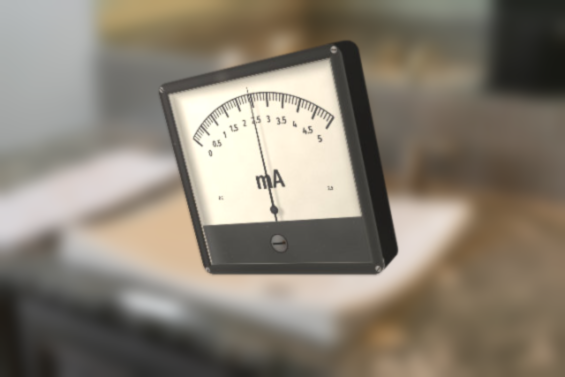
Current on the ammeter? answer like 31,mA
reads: 2.5,mA
